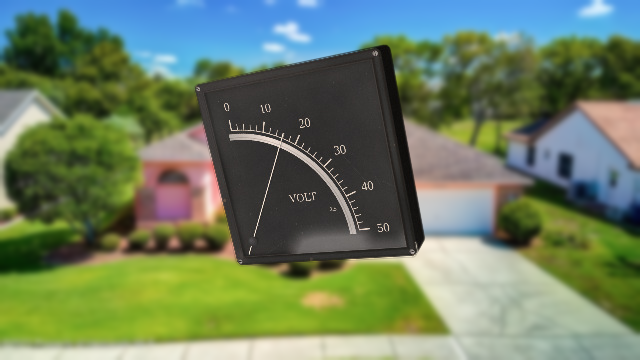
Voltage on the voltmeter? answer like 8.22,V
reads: 16,V
